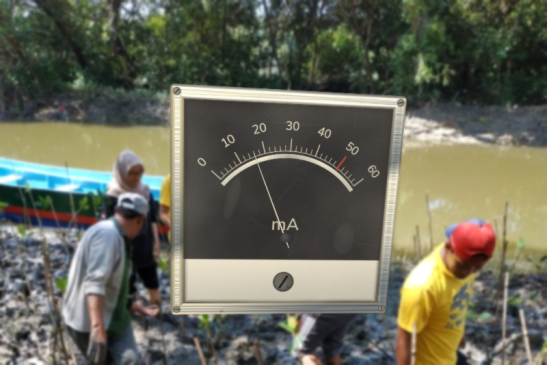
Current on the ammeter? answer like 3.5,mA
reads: 16,mA
